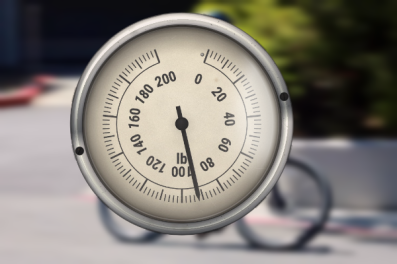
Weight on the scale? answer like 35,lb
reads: 92,lb
